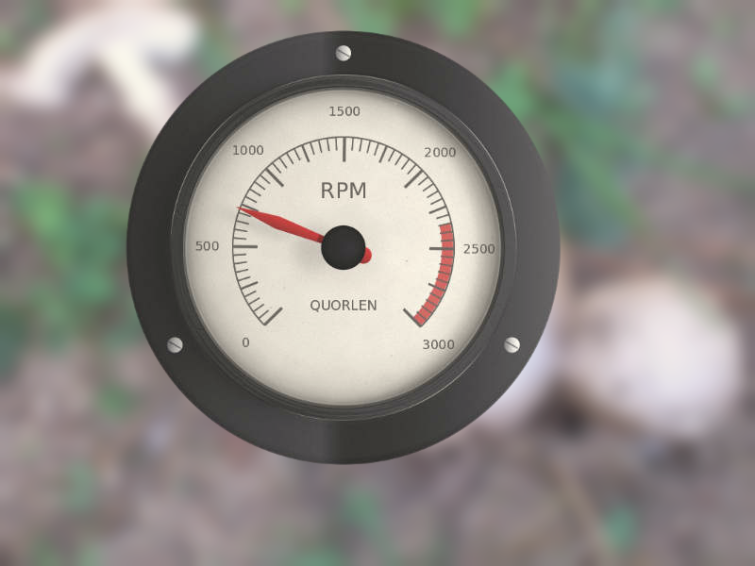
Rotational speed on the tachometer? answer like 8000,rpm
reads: 725,rpm
